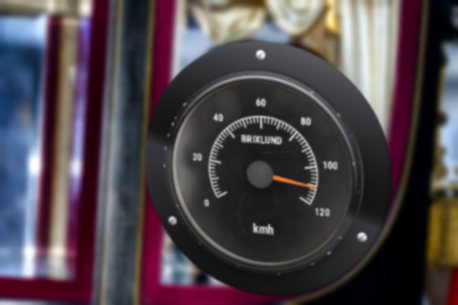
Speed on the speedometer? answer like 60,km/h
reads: 110,km/h
